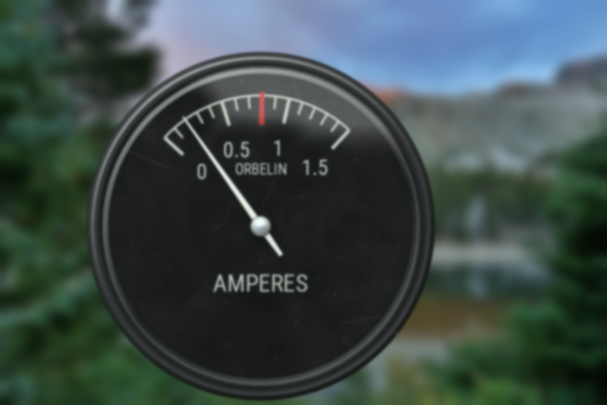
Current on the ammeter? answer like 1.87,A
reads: 0.2,A
